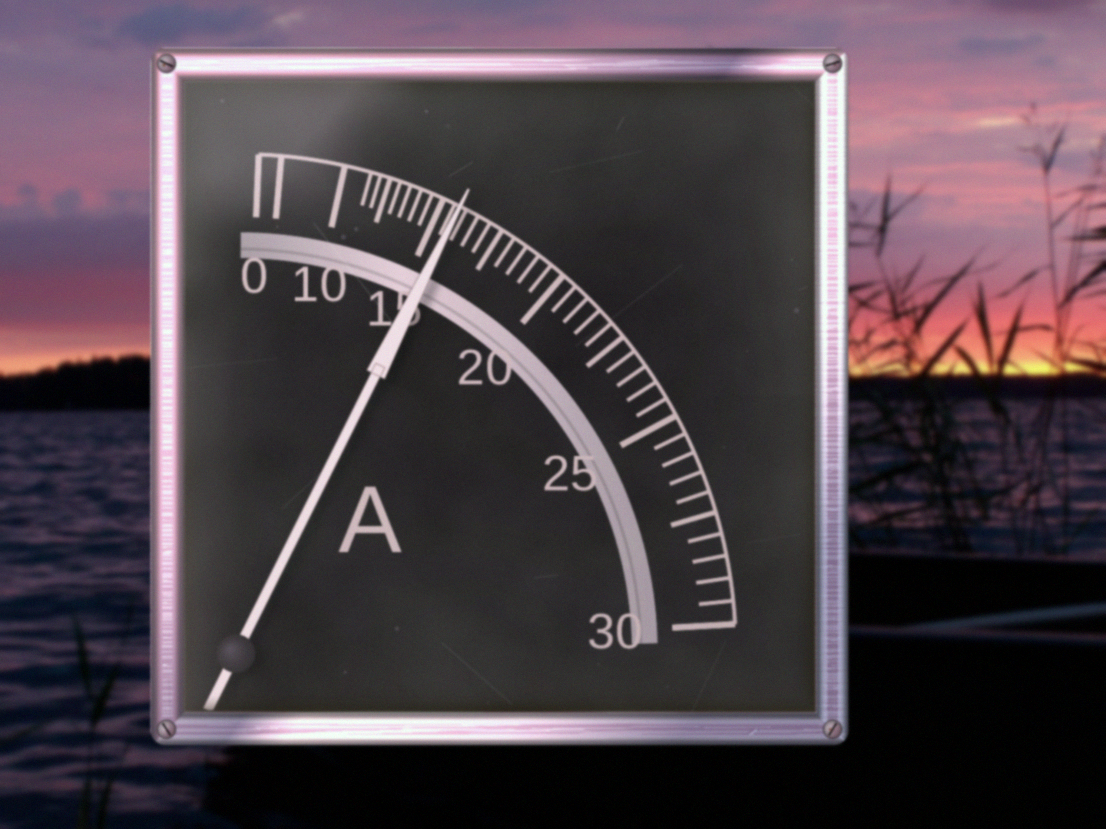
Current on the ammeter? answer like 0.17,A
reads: 15.75,A
